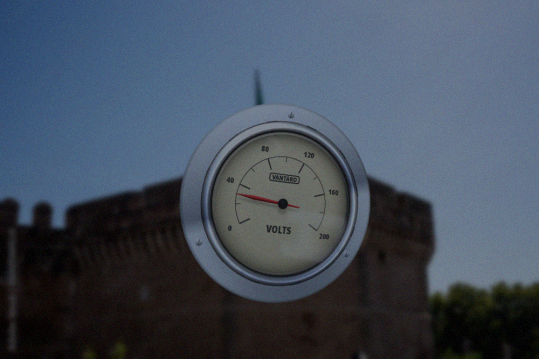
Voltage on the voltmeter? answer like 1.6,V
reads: 30,V
